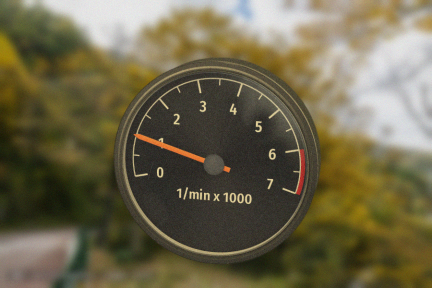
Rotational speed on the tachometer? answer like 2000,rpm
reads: 1000,rpm
